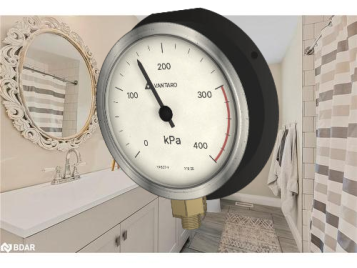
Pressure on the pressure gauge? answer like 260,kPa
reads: 160,kPa
